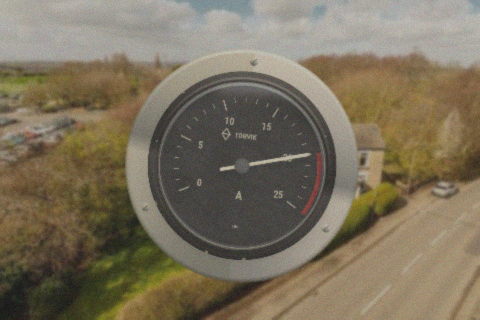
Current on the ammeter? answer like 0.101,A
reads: 20,A
